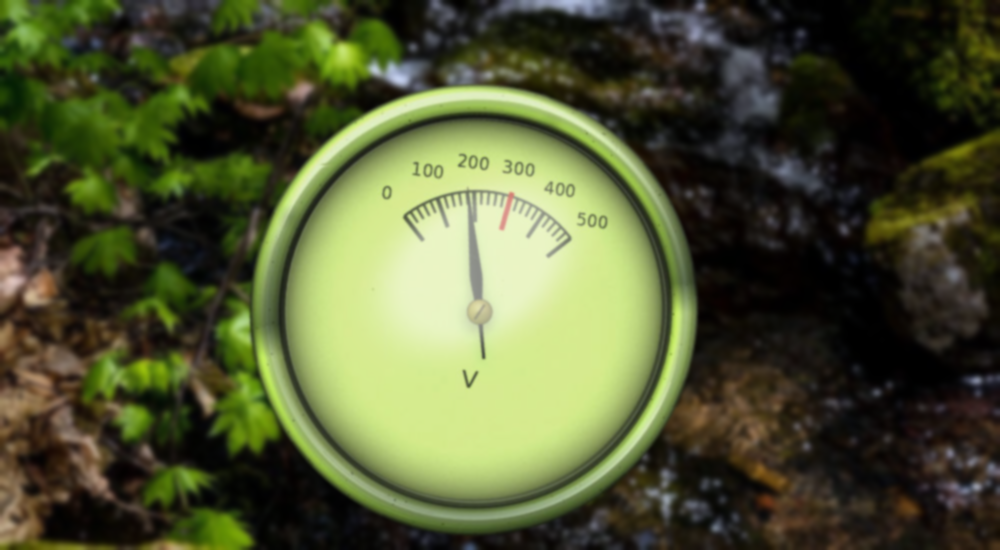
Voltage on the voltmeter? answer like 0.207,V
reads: 180,V
